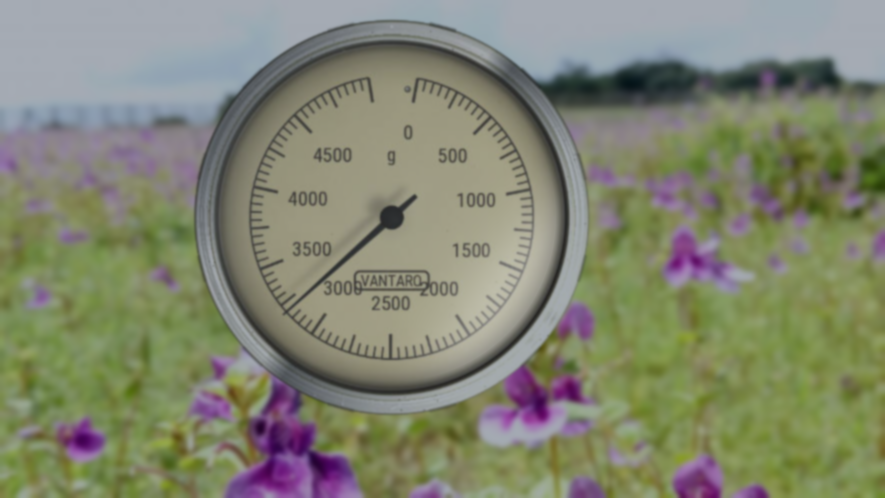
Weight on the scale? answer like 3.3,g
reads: 3200,g
